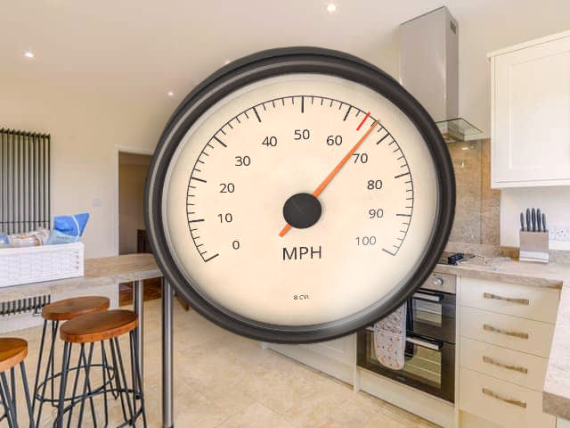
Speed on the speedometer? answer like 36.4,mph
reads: 66,mph
